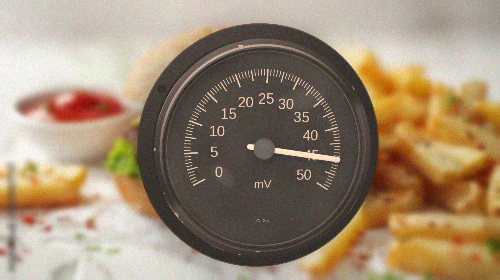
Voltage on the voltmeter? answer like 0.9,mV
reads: 45,mV
